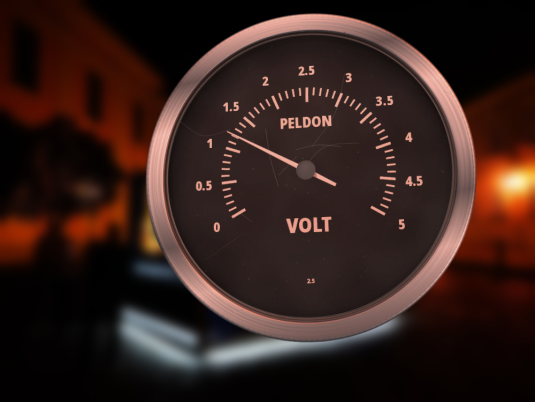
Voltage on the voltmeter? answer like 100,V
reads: 1.2,V
